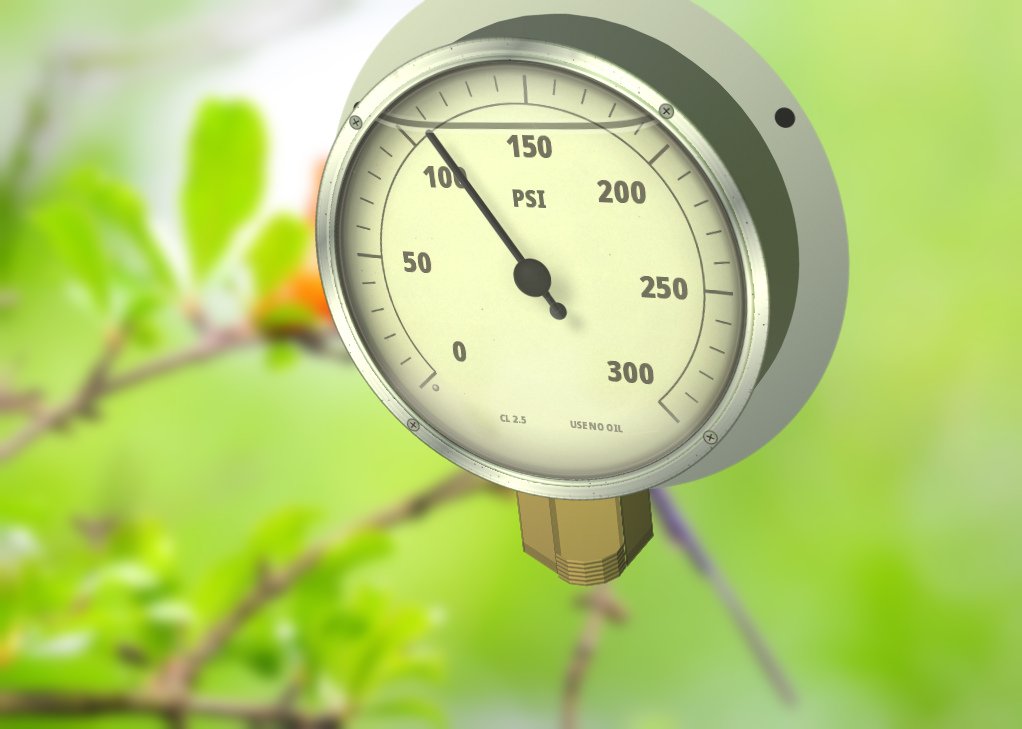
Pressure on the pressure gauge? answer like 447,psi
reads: 110,psi
